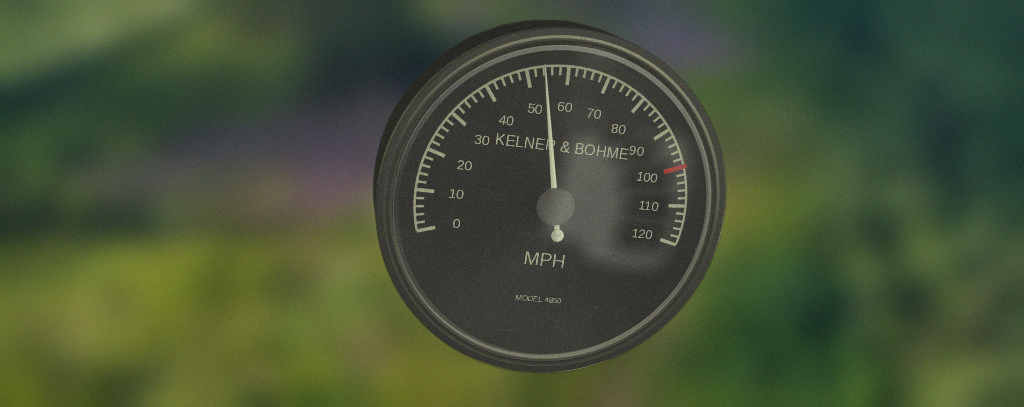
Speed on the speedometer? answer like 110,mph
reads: 54,mph
